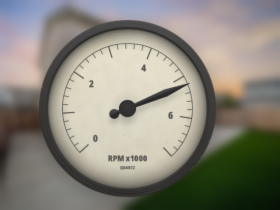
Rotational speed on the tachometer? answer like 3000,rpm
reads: 5200,rpm
